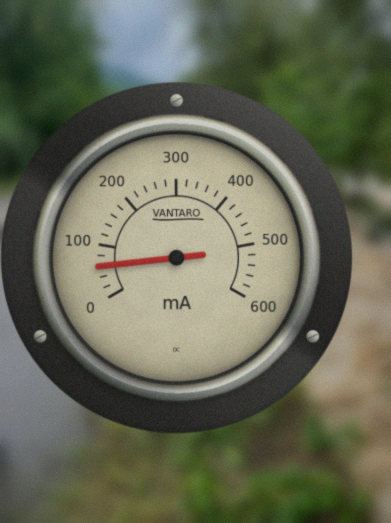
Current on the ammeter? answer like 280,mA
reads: 60,mA
